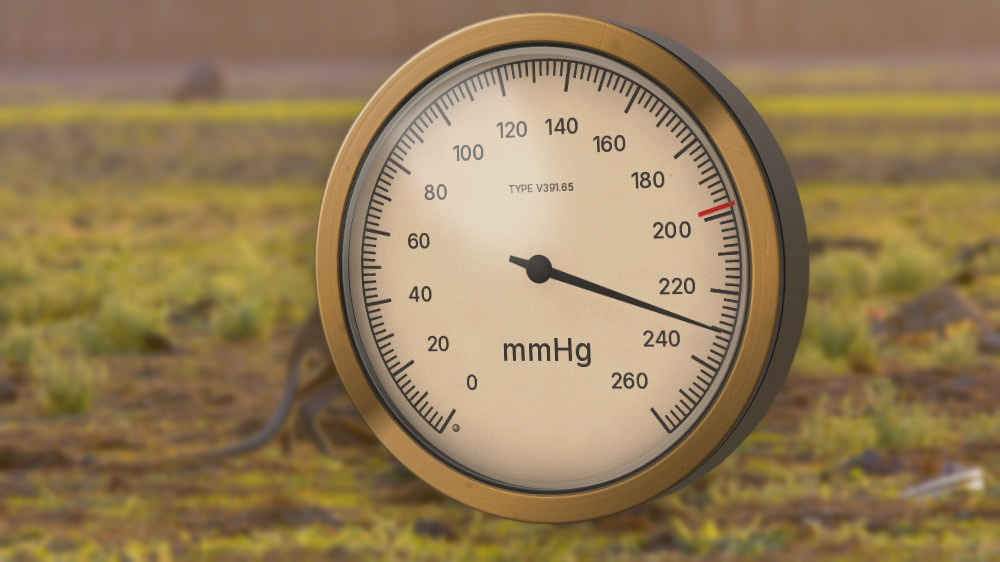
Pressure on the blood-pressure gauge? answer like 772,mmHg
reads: 230,mmHg
